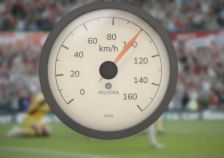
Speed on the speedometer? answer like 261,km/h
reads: 100,km/h
